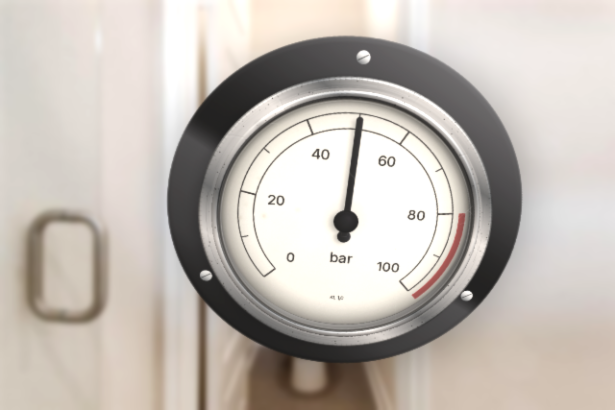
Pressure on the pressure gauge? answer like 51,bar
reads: 50,bar
